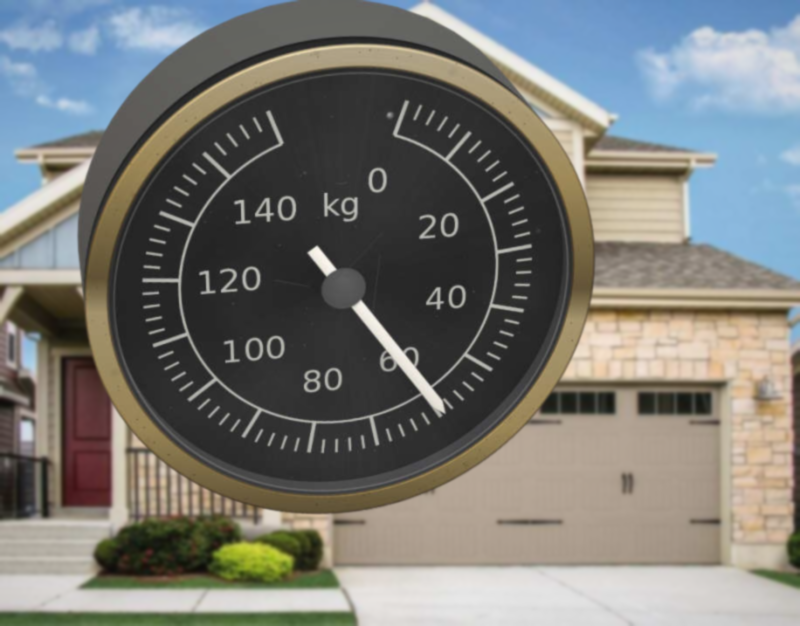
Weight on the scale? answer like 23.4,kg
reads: 59,kg
